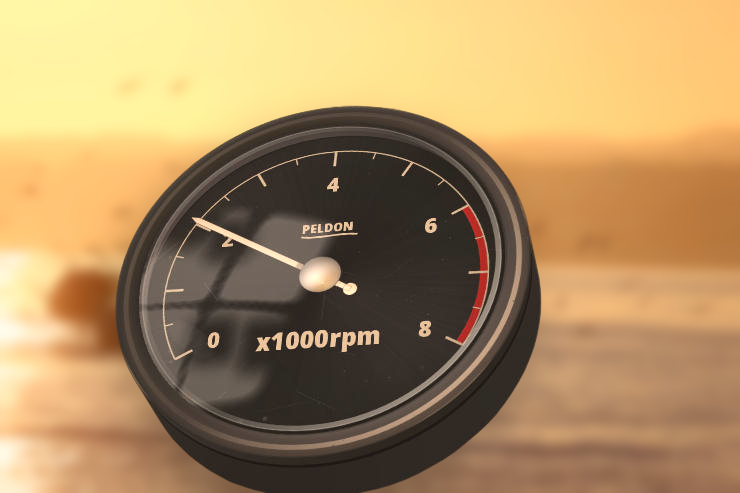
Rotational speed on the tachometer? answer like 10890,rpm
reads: 2000,rpm
